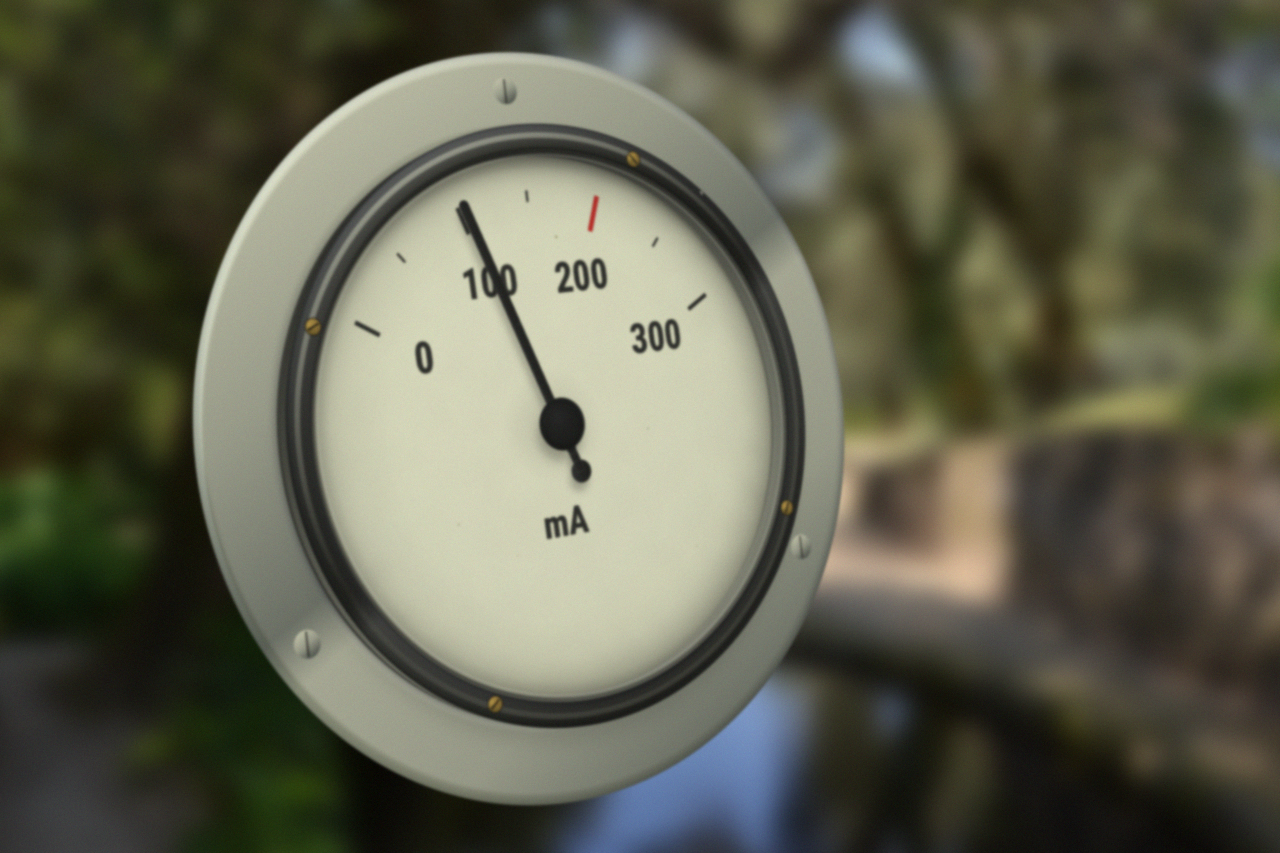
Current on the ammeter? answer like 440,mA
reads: 100,mA
